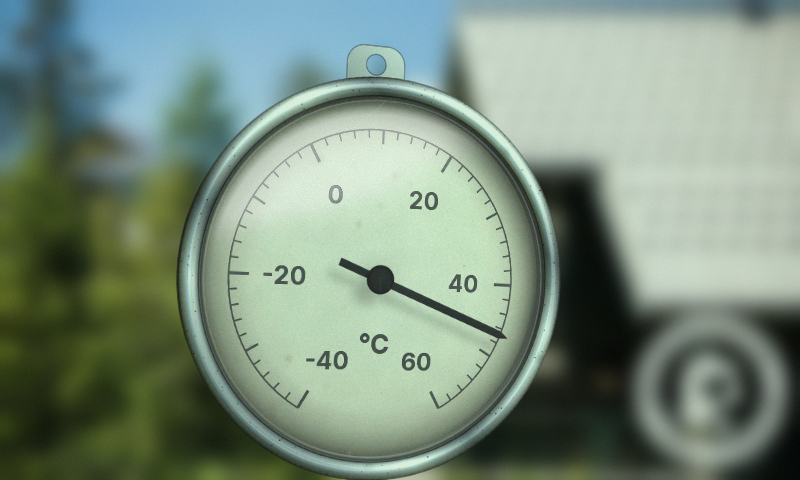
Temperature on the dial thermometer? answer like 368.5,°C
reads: 47,°C
